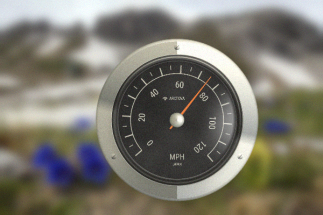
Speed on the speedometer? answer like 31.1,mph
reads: 75,mph
